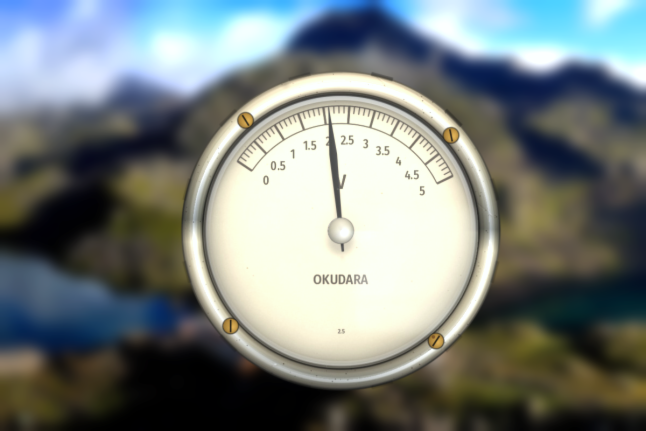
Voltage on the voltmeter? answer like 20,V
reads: 2.1,V
